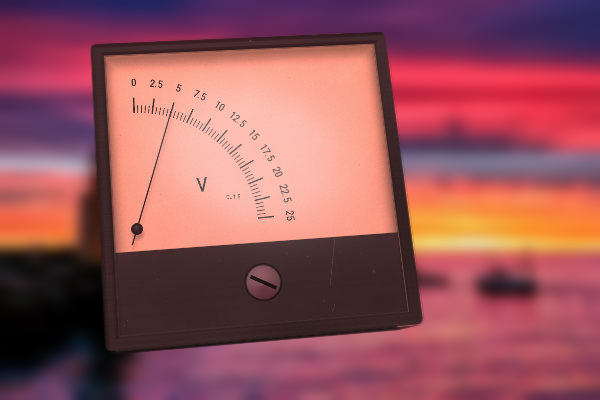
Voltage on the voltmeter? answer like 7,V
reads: 5,V
